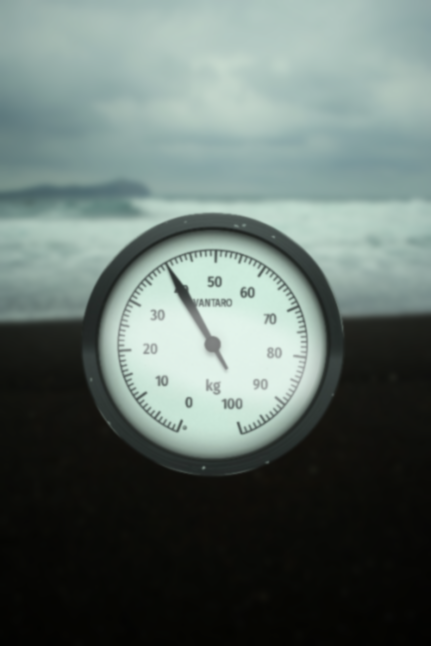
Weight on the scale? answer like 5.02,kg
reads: 40,kg
